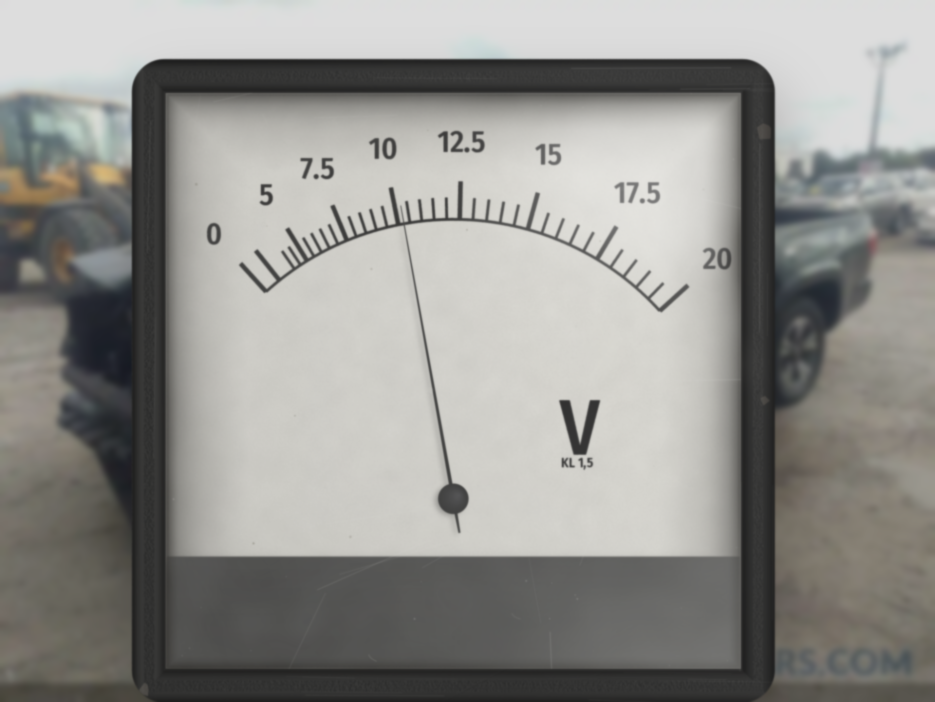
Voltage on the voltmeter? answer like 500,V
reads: 10.25,V
